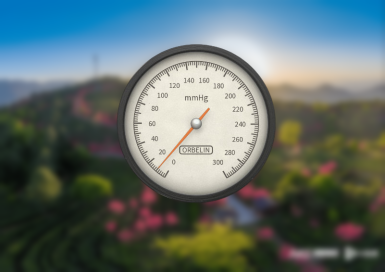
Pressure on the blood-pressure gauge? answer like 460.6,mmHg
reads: 10,mmHg
